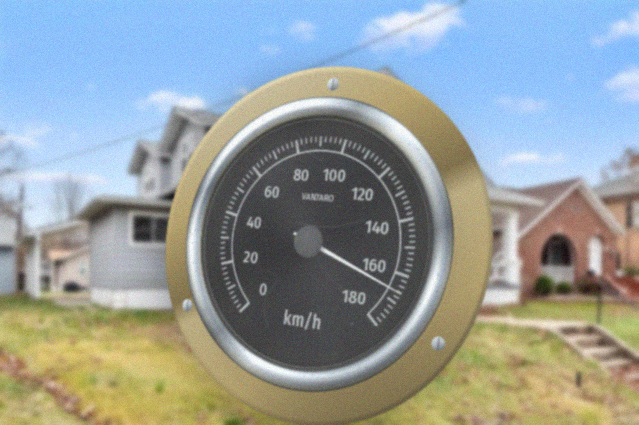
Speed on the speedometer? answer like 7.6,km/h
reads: 166,km/h
